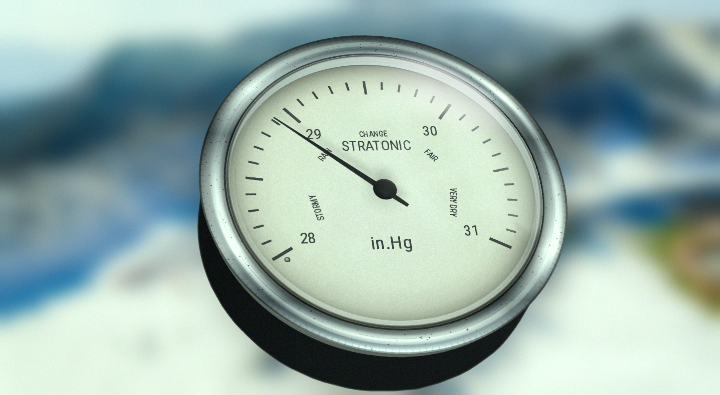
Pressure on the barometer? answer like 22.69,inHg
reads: 28.9,inHg
